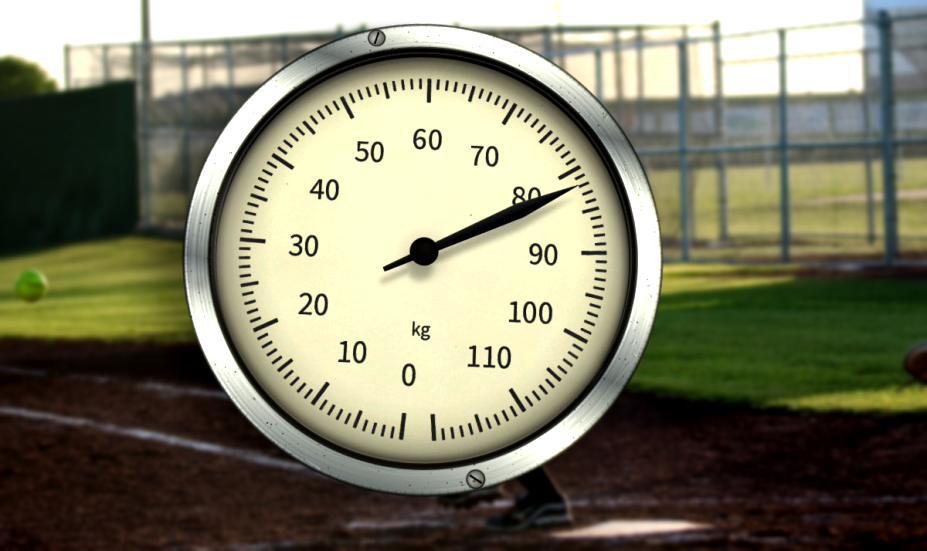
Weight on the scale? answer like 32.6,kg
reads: 82,kg
